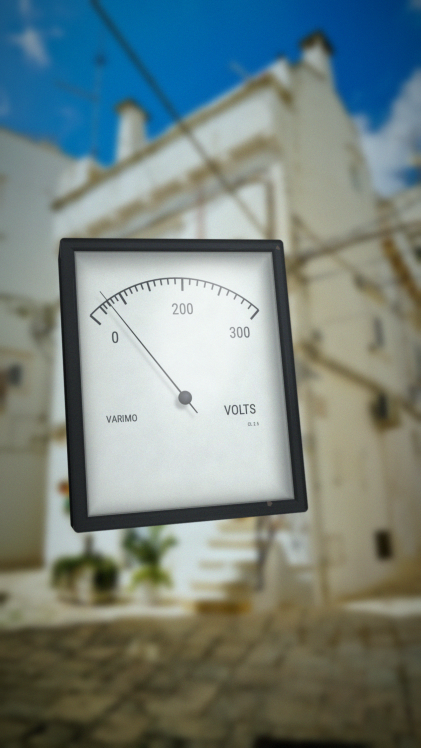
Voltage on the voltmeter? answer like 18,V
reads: 70,V
